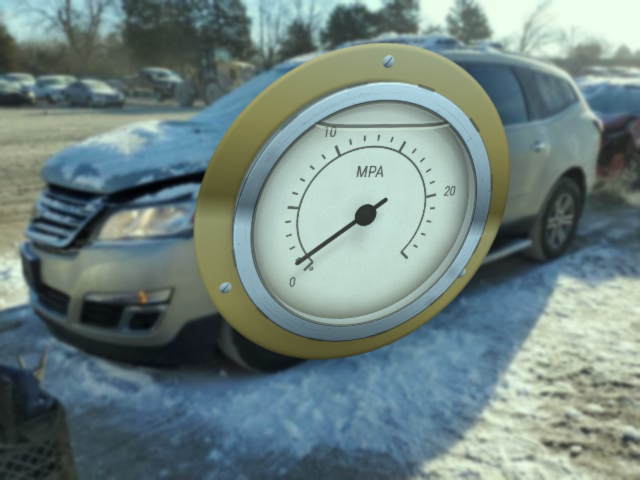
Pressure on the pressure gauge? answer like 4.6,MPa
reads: 1,MPa
